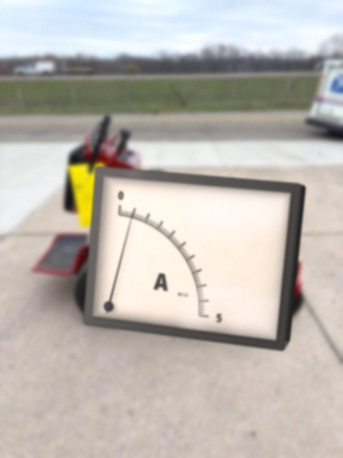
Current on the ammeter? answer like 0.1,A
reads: 0.5,A
